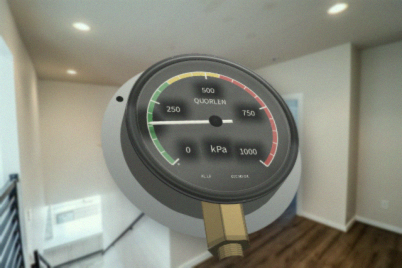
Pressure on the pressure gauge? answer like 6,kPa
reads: 150,kPa
